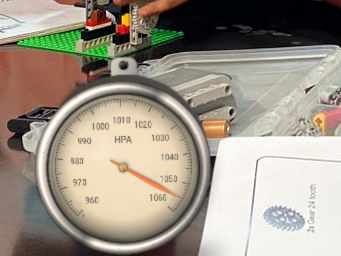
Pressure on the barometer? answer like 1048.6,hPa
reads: 1055,hPa
